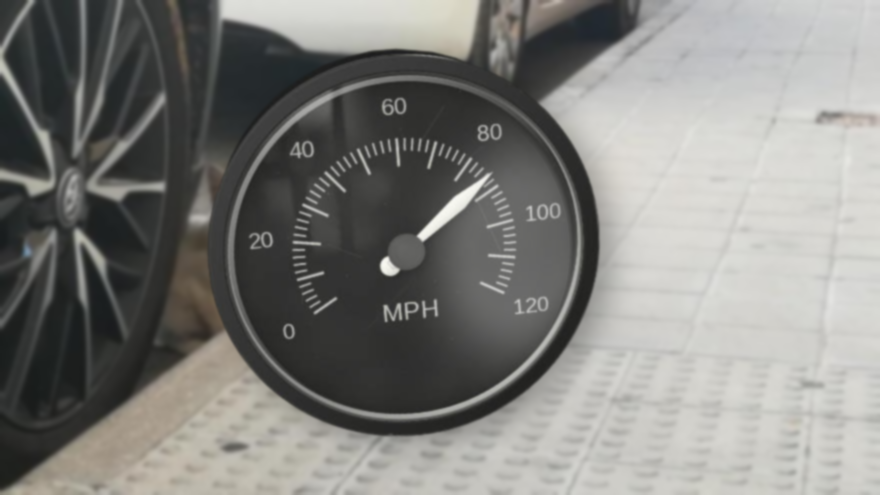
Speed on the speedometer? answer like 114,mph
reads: 86,mph
